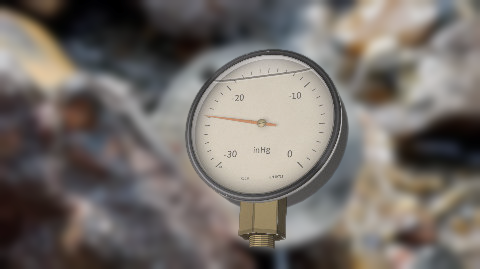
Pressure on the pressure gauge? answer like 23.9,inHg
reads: -24,inHg
